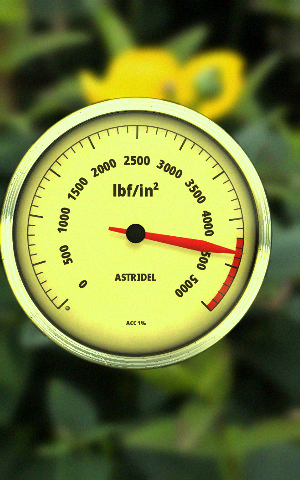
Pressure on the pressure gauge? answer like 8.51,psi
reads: 4350,psi
